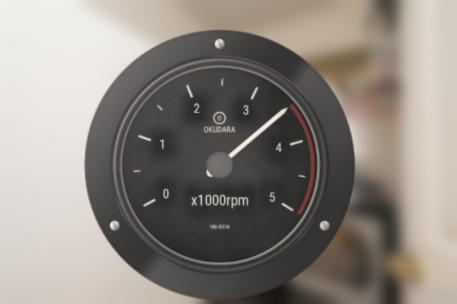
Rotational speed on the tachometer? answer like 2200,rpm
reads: 3500,rpm
